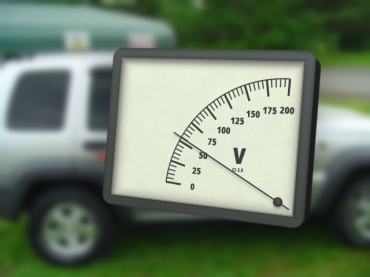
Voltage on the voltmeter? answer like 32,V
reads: 55,V
